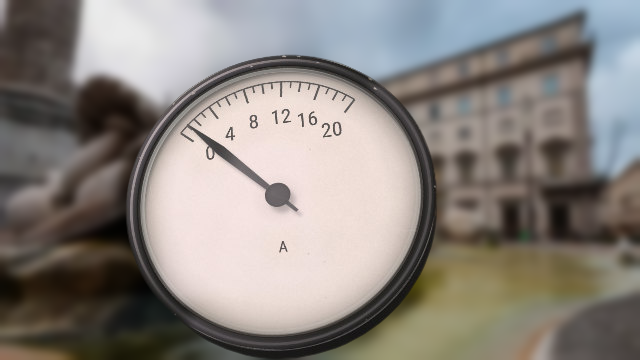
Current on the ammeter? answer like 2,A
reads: 1,A
